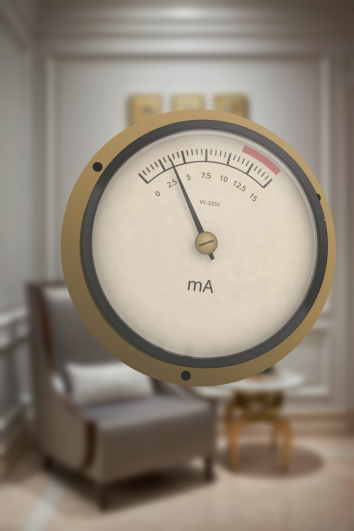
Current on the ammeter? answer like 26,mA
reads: 3.5,mA
